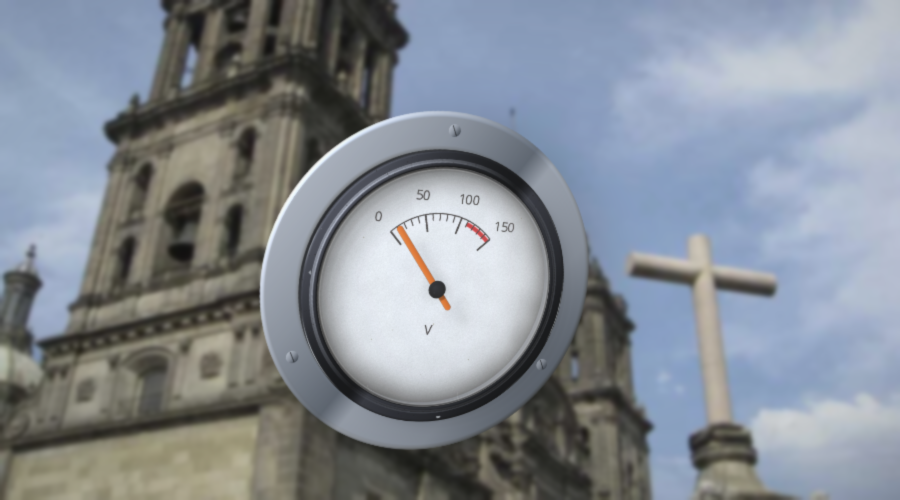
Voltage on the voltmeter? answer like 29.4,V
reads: 10,V
